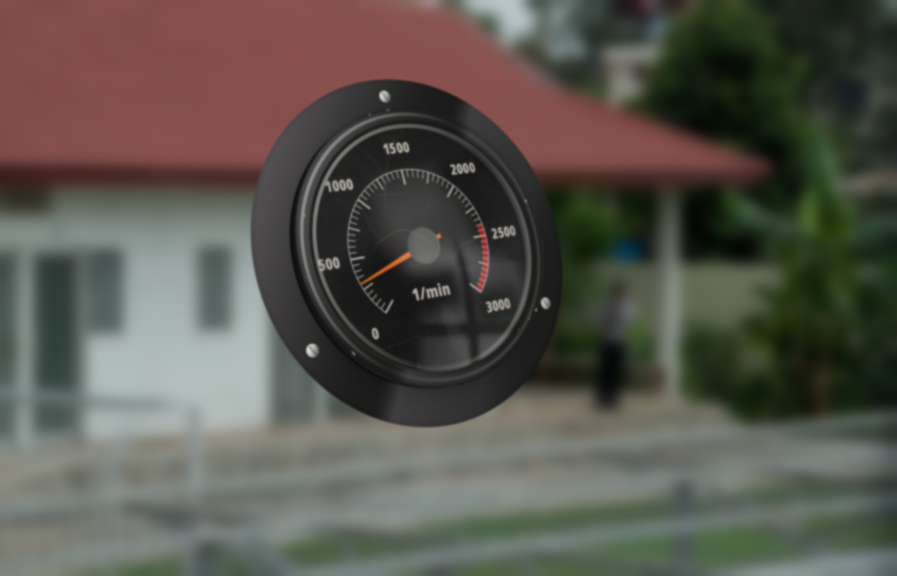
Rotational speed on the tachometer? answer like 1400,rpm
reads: 300,rpm
